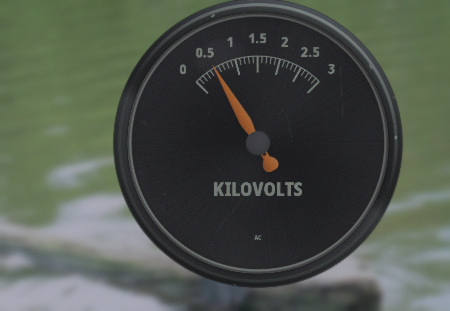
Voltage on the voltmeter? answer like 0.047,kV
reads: 0.5,kV
